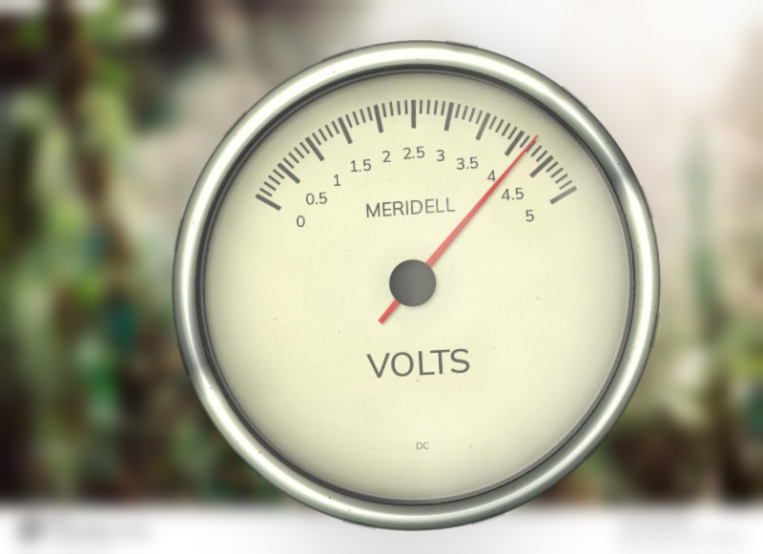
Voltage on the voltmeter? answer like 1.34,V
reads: 4.2,V
